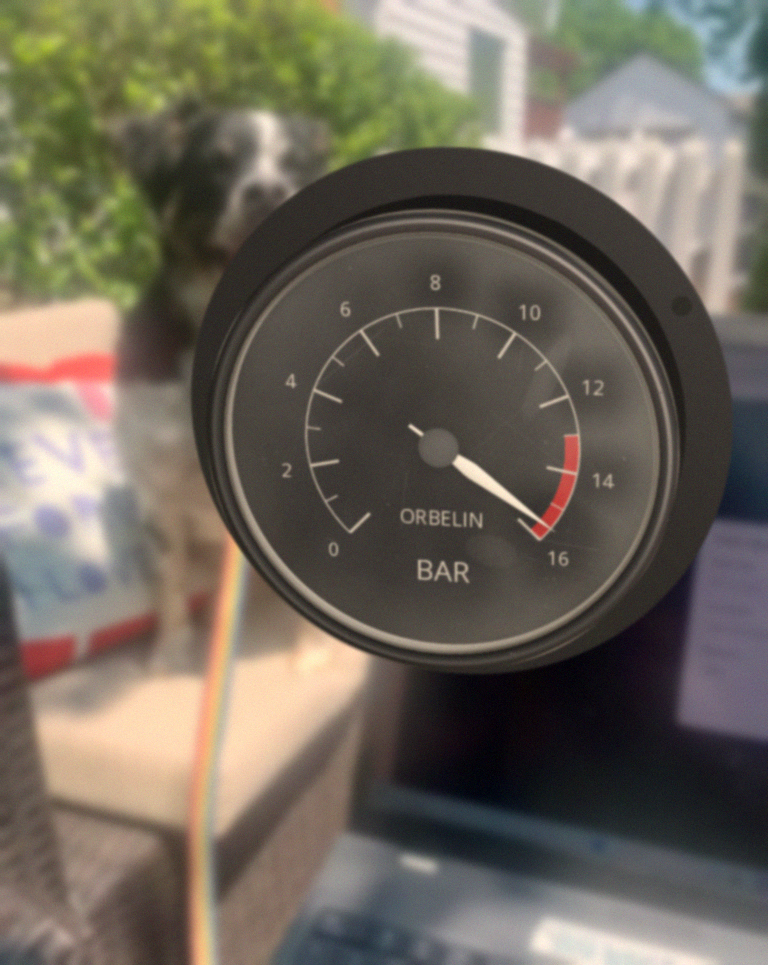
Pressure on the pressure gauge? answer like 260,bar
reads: 15.5,bar
